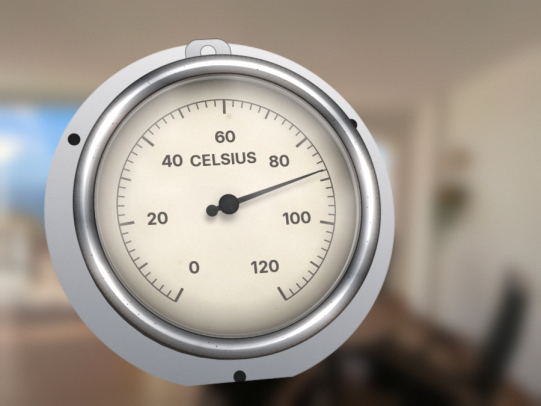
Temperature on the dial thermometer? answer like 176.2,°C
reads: 88,°C
